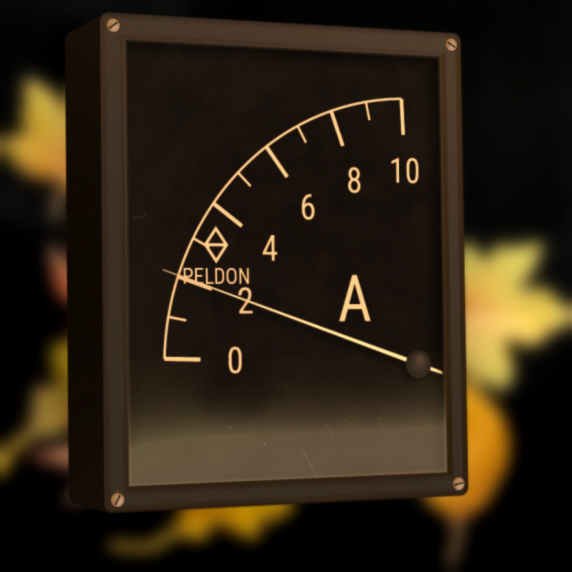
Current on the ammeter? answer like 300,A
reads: 2,A
